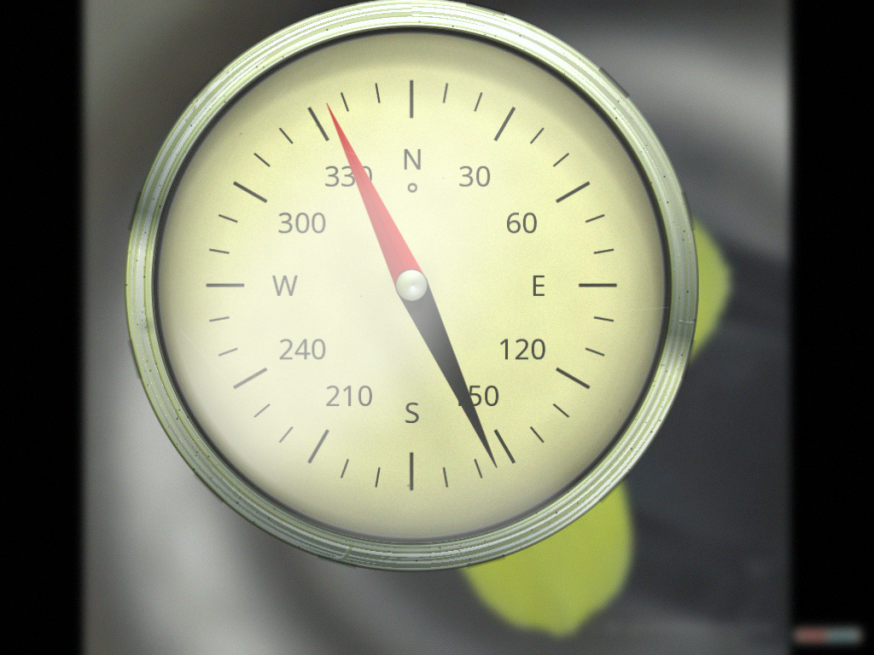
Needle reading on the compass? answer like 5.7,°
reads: 335,°
